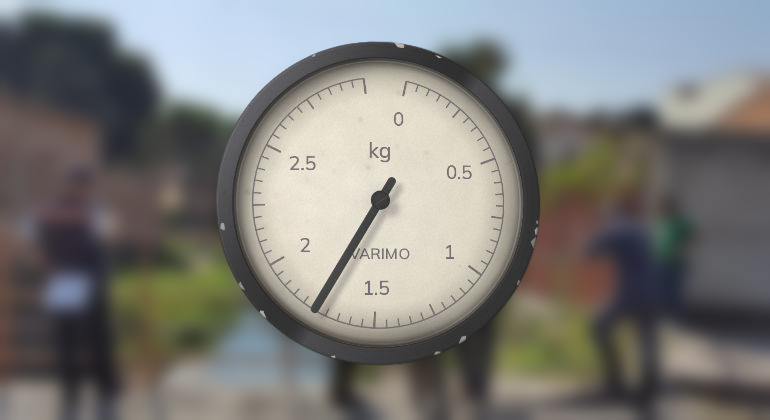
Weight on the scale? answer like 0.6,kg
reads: 1.75,kg
